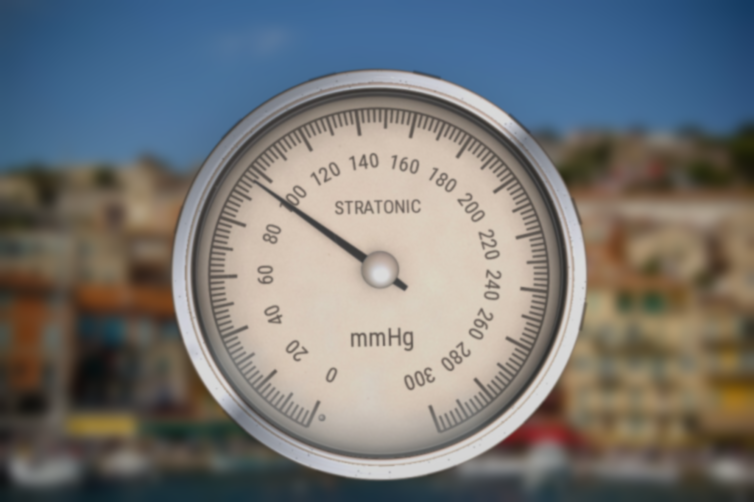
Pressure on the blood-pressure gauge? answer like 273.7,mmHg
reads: 96,mmHg
